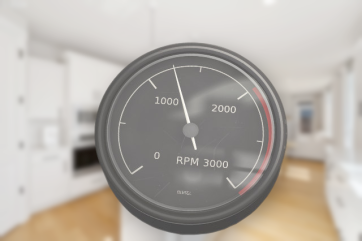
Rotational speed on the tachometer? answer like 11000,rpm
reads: 1250,rpm
